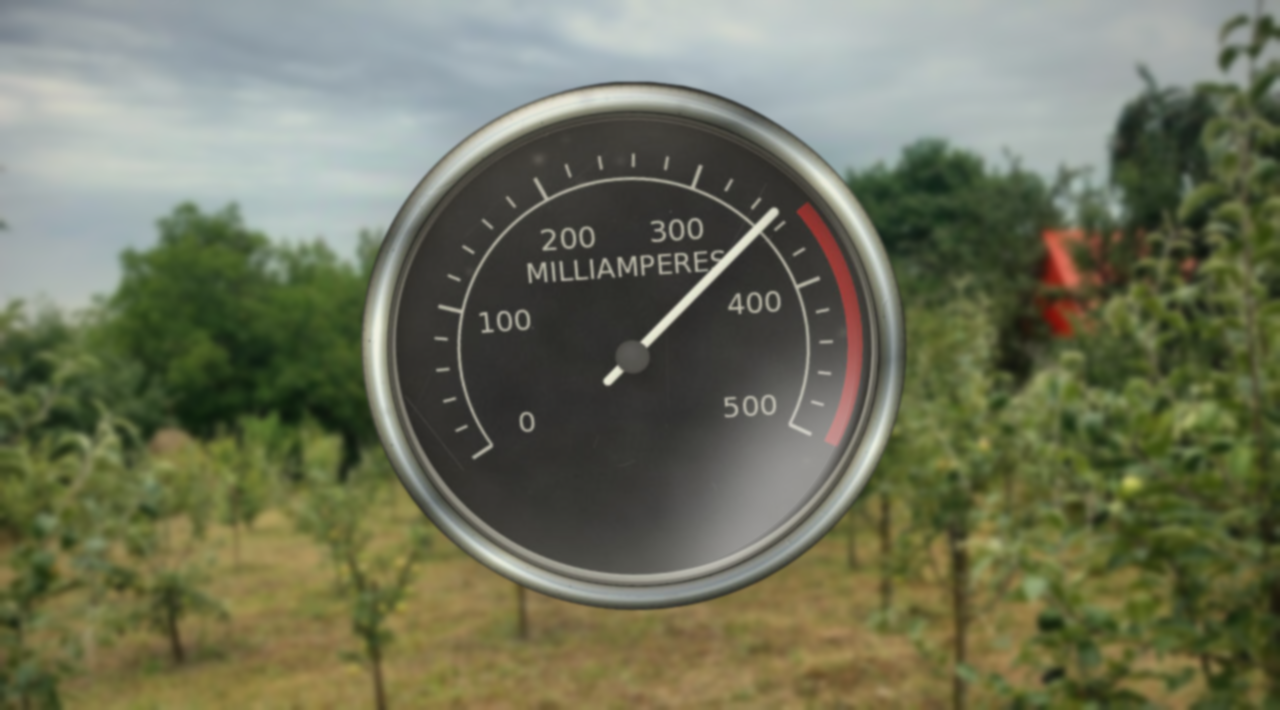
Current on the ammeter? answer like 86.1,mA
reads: 350,mA
